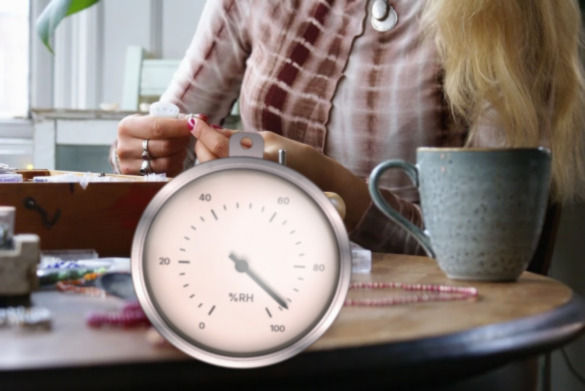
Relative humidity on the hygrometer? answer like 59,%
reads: 94,%
